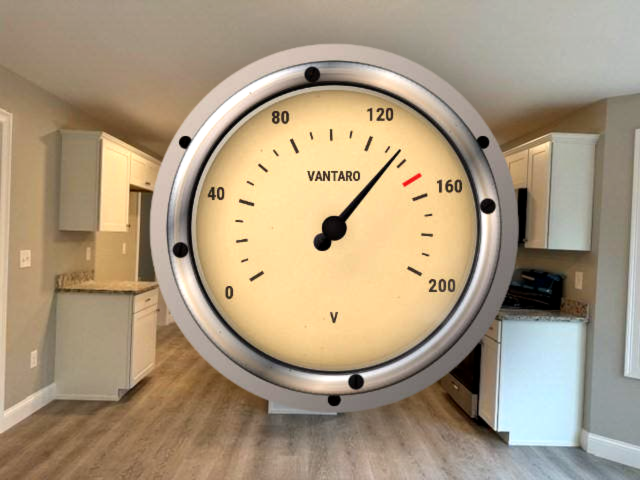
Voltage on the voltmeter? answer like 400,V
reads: 135,V
